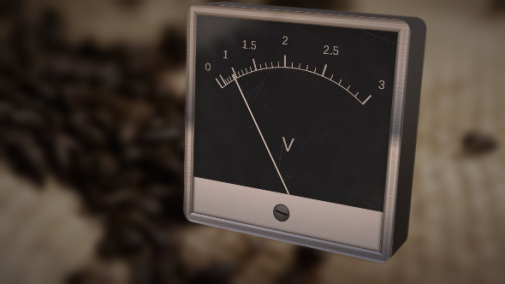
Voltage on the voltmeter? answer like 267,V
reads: 1,V
